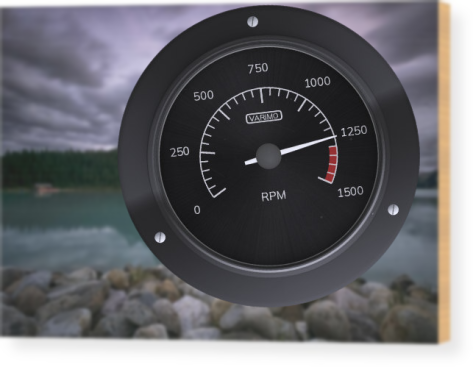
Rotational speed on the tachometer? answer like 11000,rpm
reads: 1250,rpm
